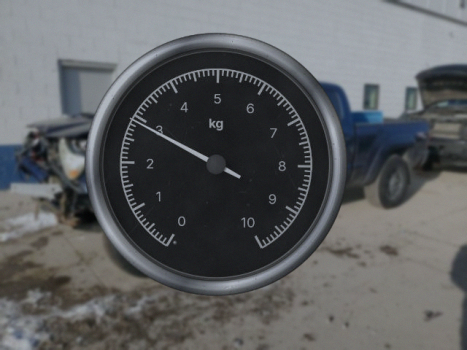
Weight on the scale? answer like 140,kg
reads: 2.9,kg
